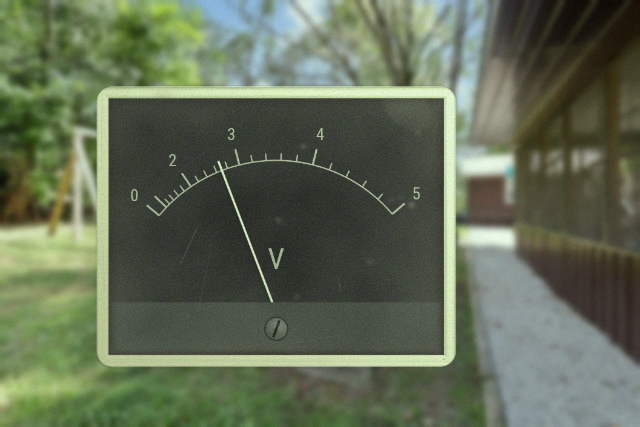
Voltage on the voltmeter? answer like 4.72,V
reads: 2.7,V
